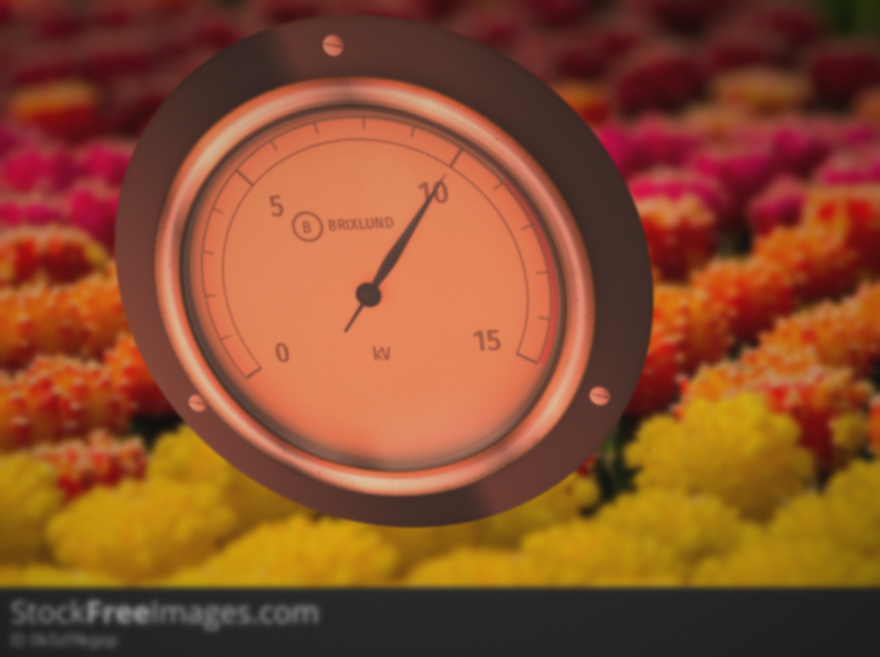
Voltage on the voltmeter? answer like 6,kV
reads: 10,kV
